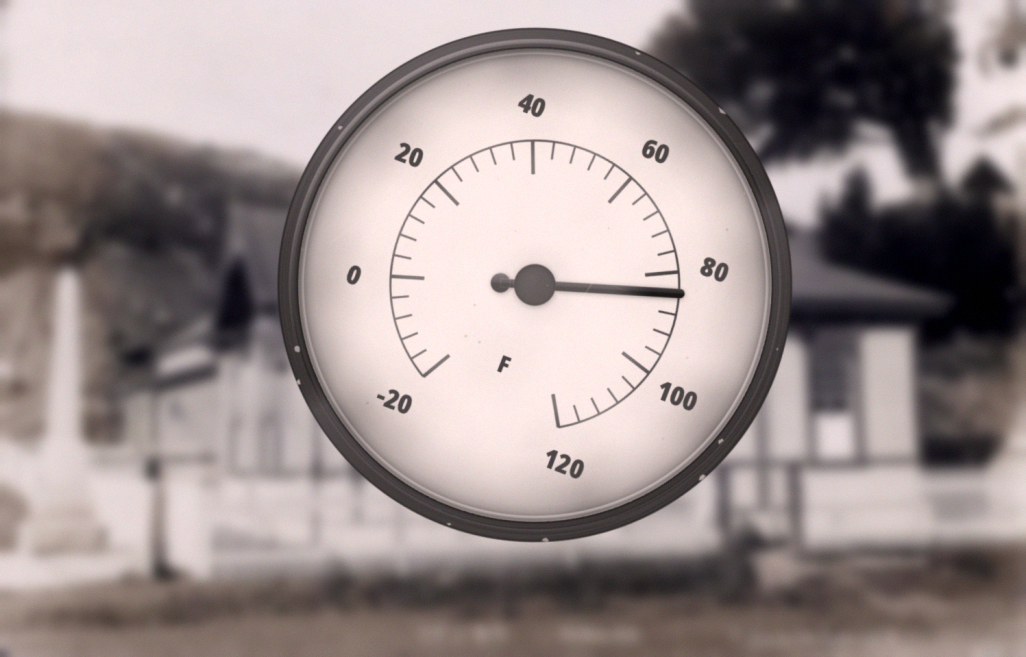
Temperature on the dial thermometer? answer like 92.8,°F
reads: 84,°F
